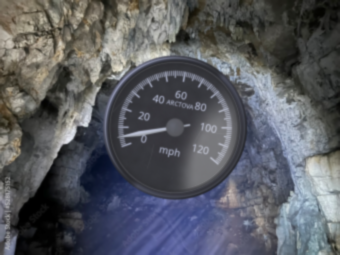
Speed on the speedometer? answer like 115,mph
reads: 5,mph
